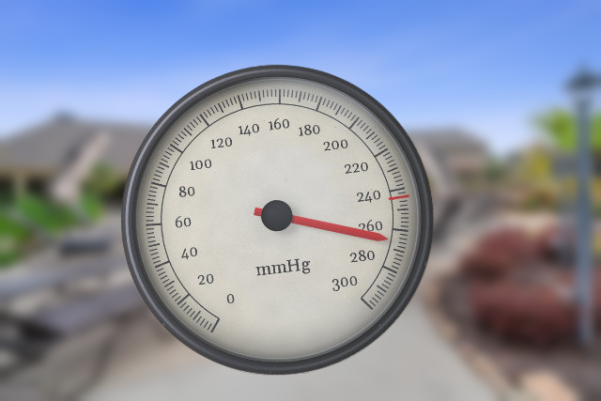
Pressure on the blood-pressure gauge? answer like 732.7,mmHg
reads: 266,mmHg
